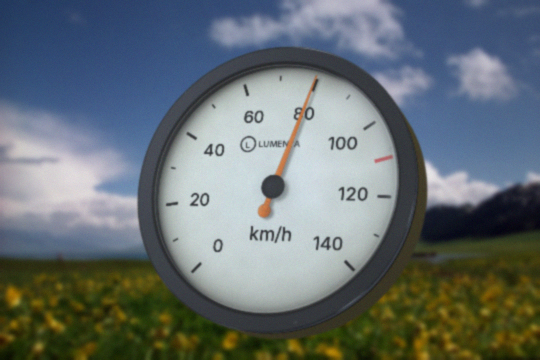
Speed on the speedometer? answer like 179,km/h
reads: 80,km/h
